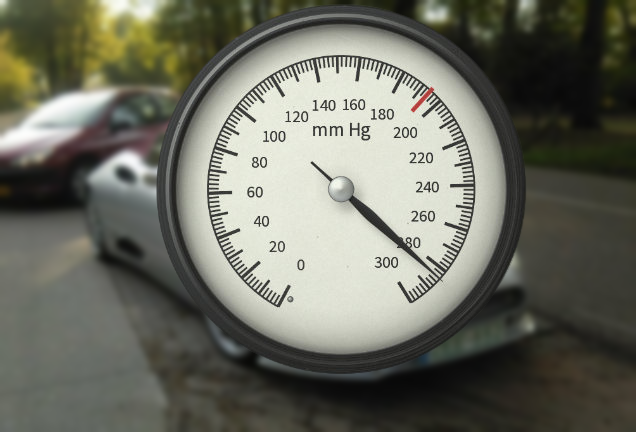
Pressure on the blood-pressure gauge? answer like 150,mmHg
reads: 284,mmHg
